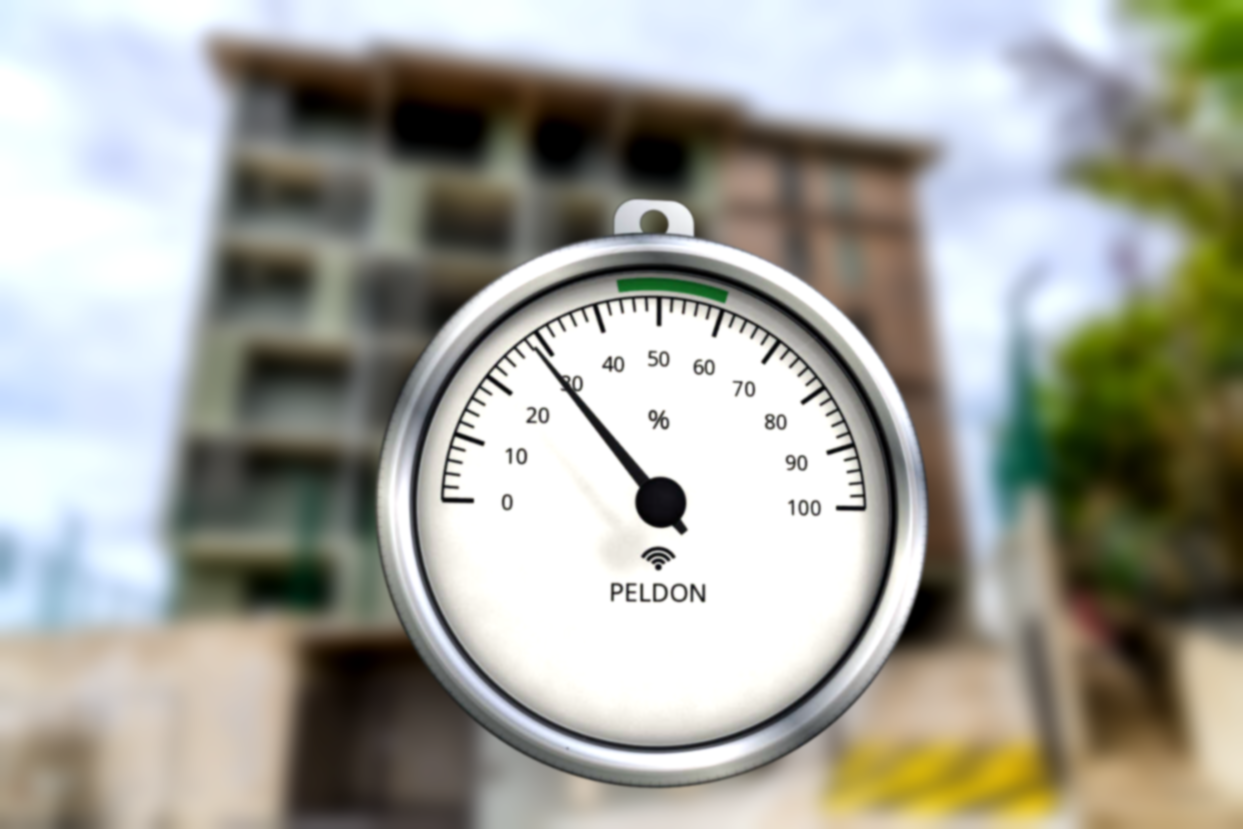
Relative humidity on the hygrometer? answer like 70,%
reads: 28,%
